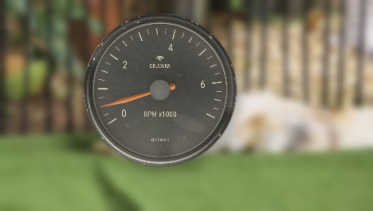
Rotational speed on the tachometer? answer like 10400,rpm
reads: 500,rpm
